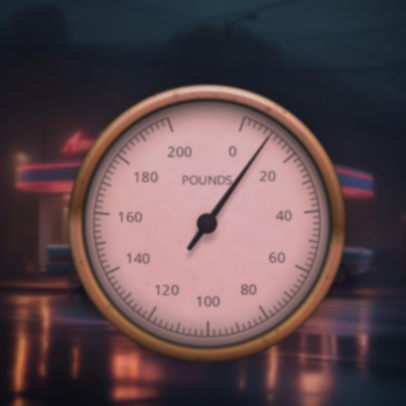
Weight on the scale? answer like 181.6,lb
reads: 10,lb
